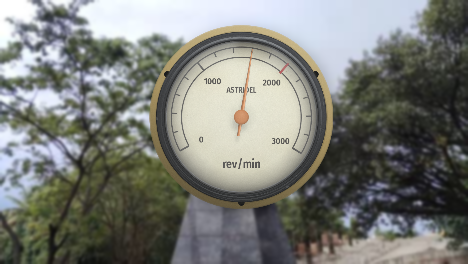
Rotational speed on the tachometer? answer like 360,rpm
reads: 1600,rpm
